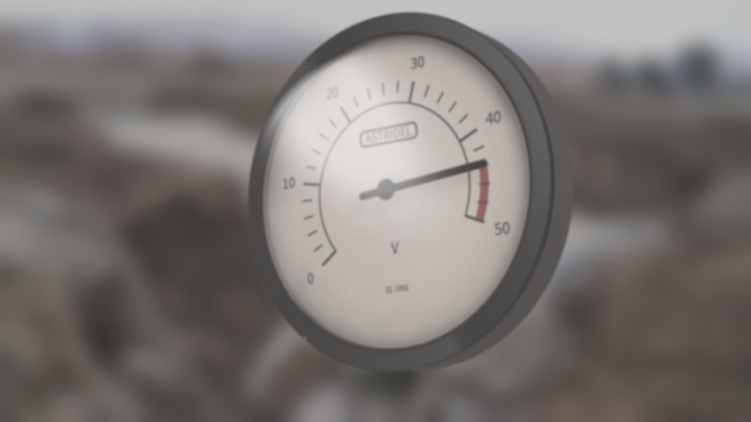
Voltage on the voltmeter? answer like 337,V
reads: 44,V
